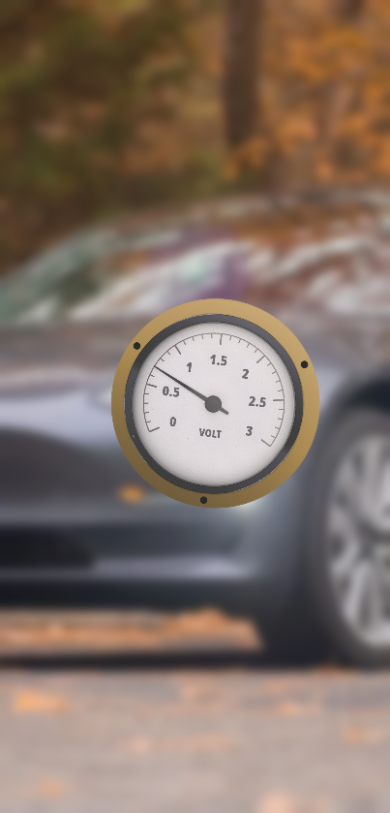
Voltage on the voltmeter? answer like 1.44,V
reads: 0.7,V
